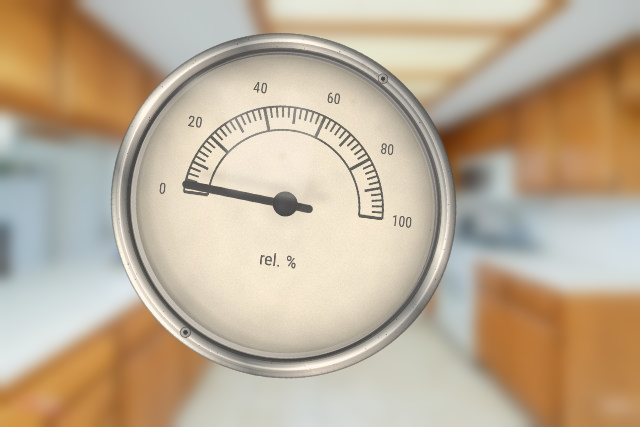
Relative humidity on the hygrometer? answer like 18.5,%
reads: 2,%
